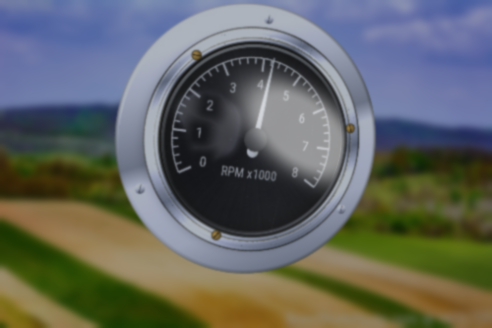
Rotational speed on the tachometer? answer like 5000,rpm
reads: 4200,rpm
